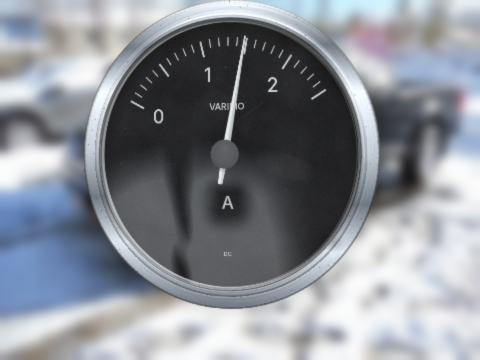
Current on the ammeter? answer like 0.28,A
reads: 1.5,A
